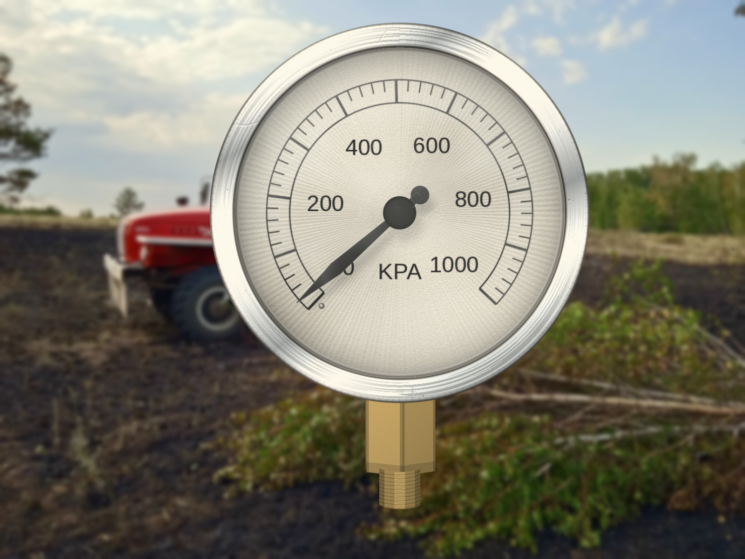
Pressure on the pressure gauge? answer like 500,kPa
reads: 20,kPa
